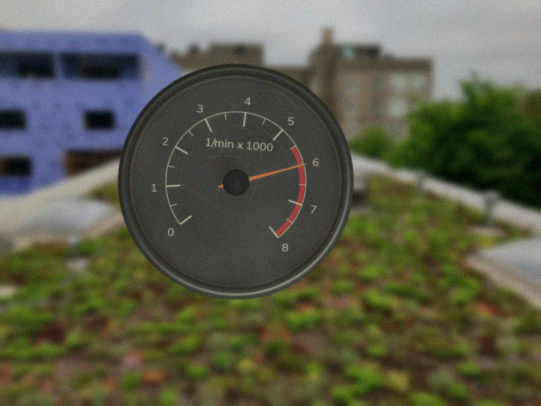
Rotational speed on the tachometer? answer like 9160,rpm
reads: 6000,rpm
